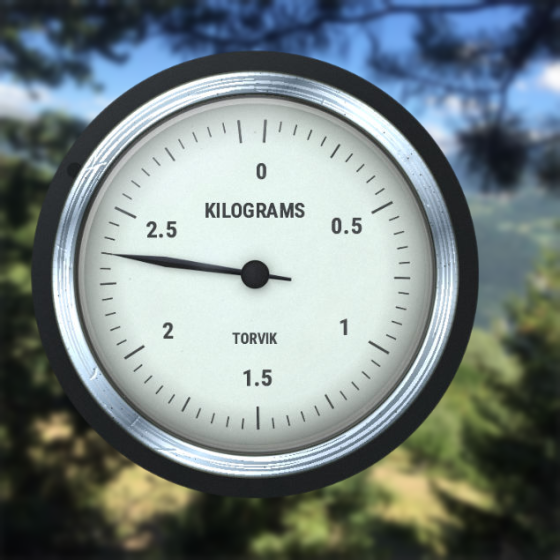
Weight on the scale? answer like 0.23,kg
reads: 2.35,kg
